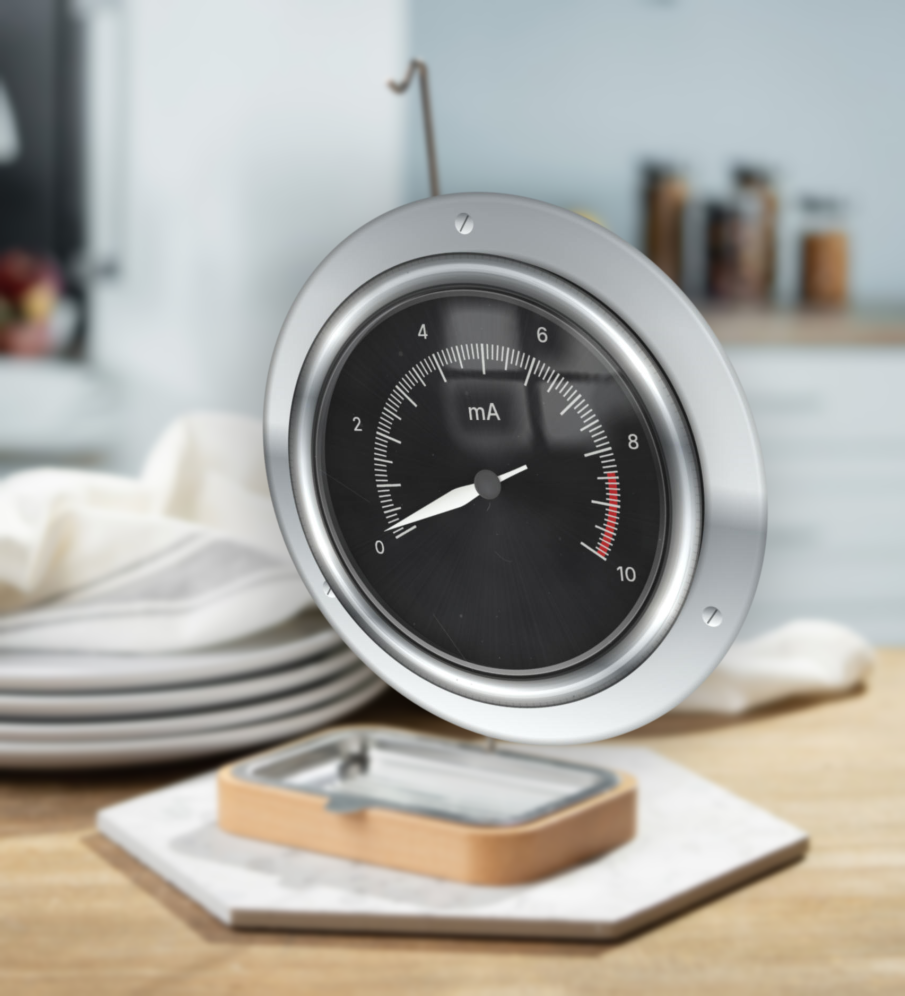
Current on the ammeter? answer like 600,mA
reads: 0.2,mA
